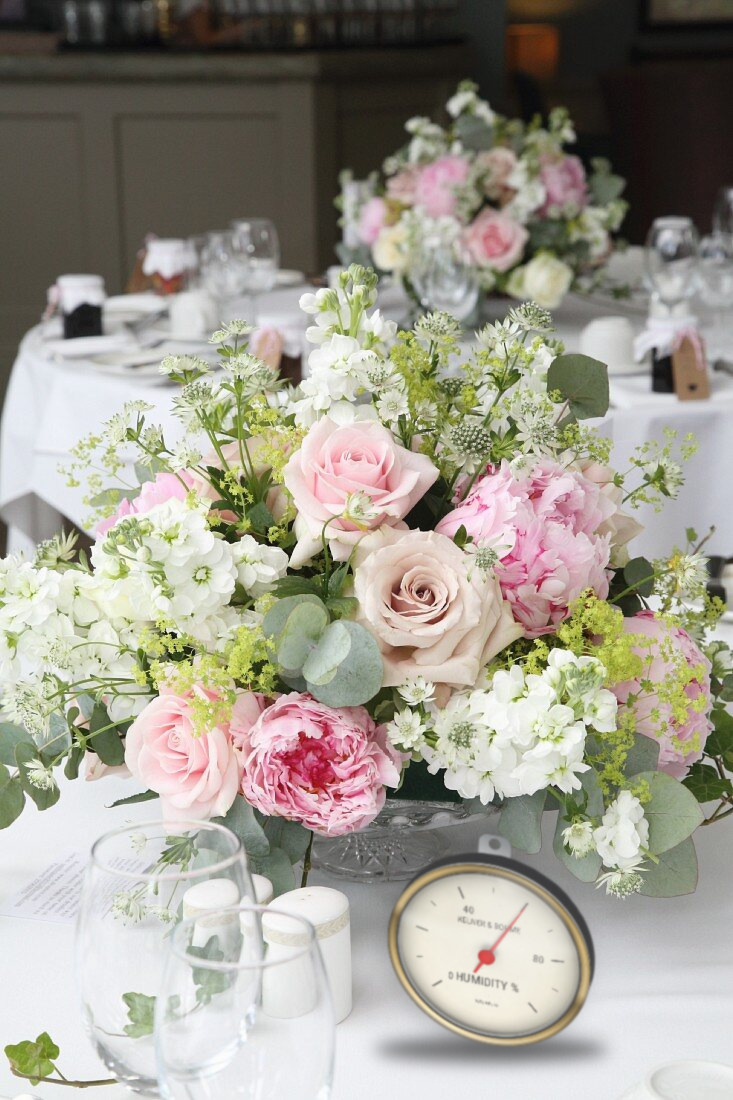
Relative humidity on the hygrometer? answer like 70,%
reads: 60,%
